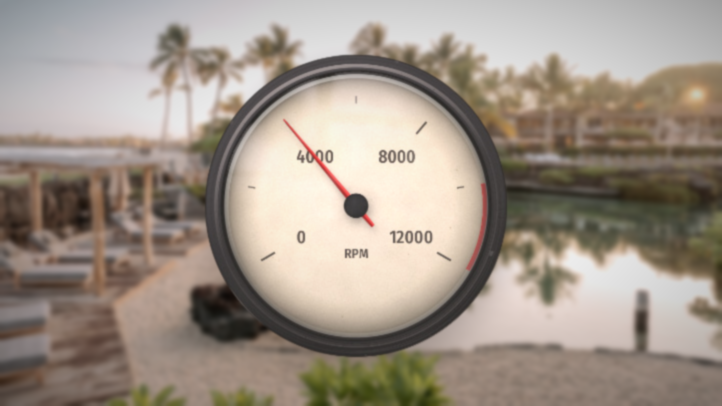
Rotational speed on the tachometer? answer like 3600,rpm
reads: 4000,rpm
